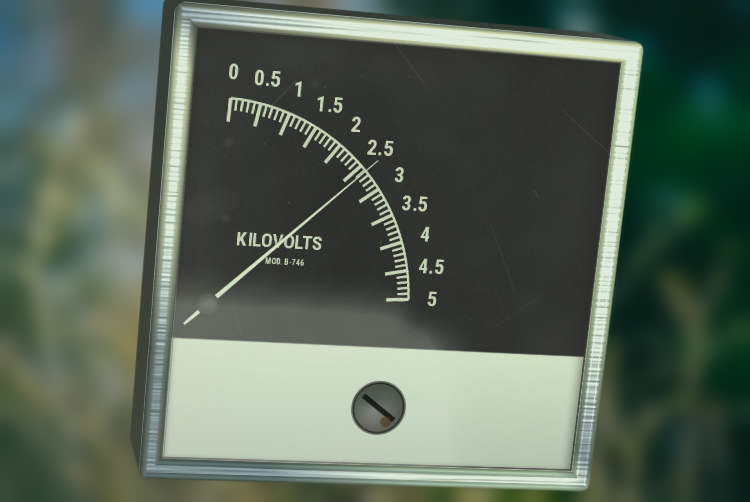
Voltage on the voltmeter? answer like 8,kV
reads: 2.6,kV
